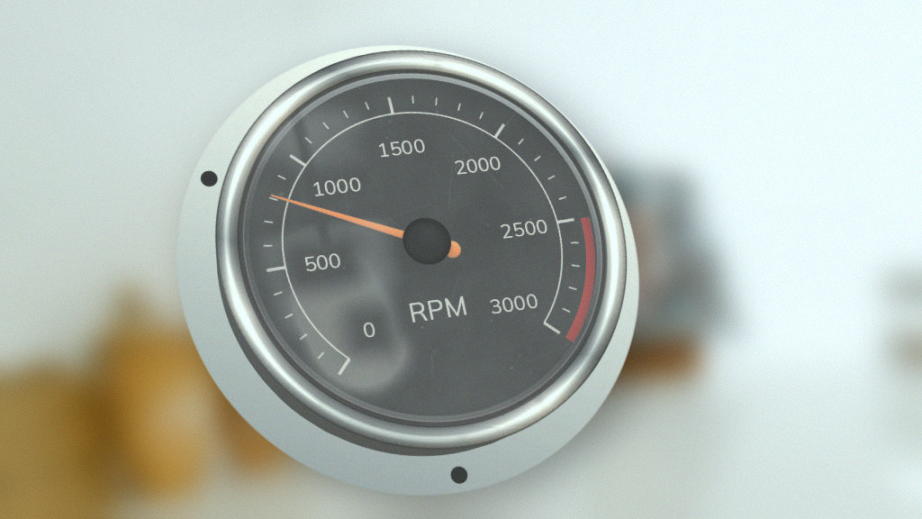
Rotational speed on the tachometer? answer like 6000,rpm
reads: 800,rpm
